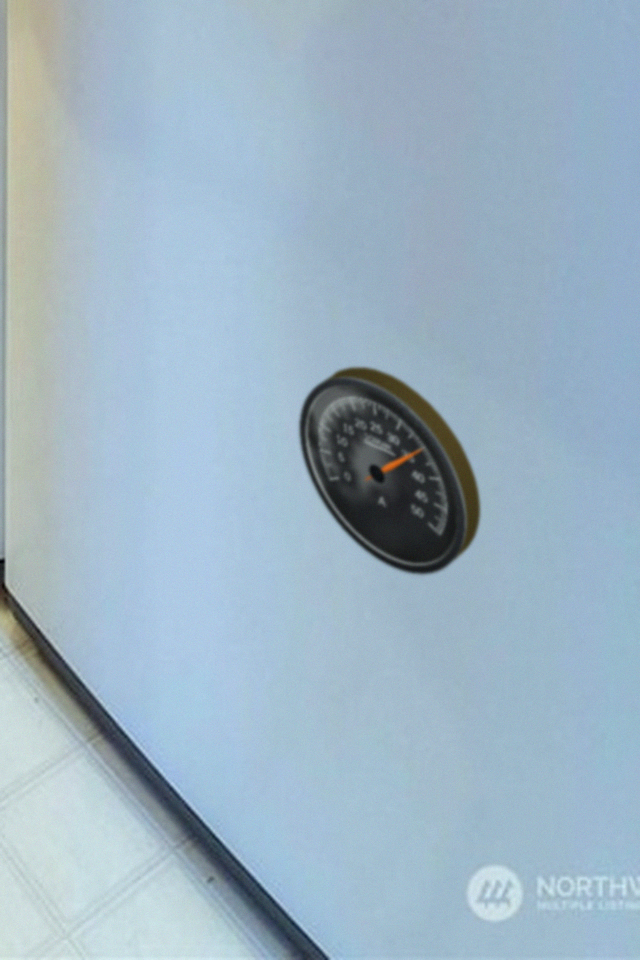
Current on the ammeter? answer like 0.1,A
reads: 35,A
